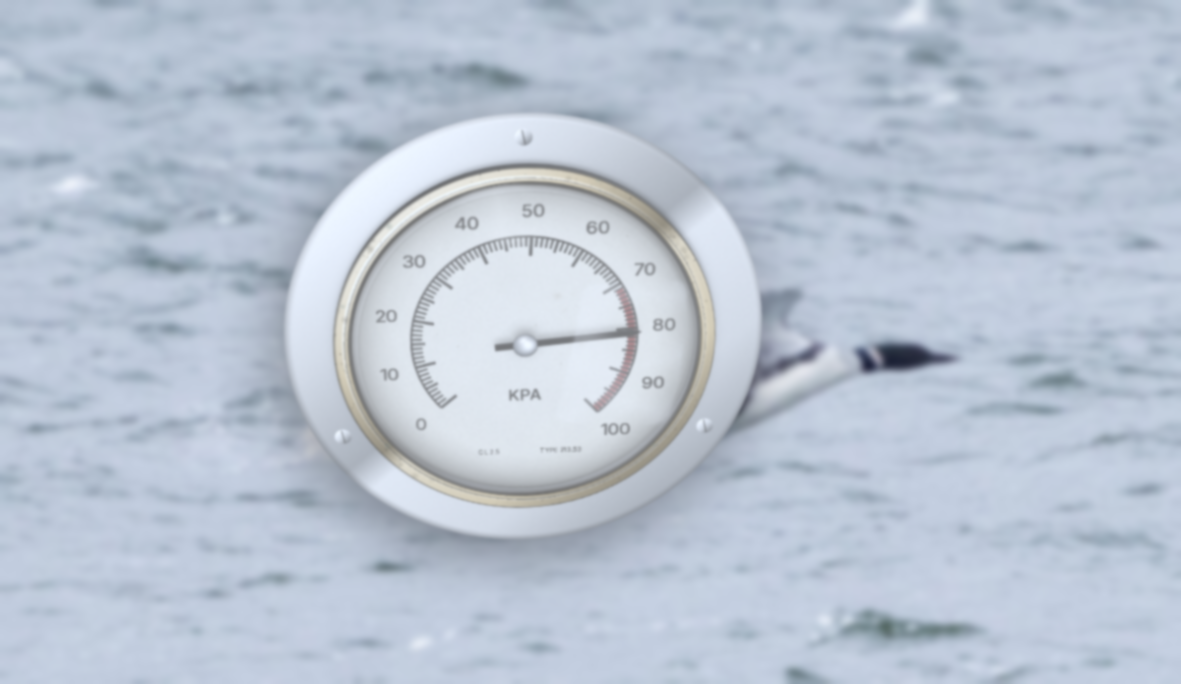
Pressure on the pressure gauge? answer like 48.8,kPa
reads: 80,kPa
